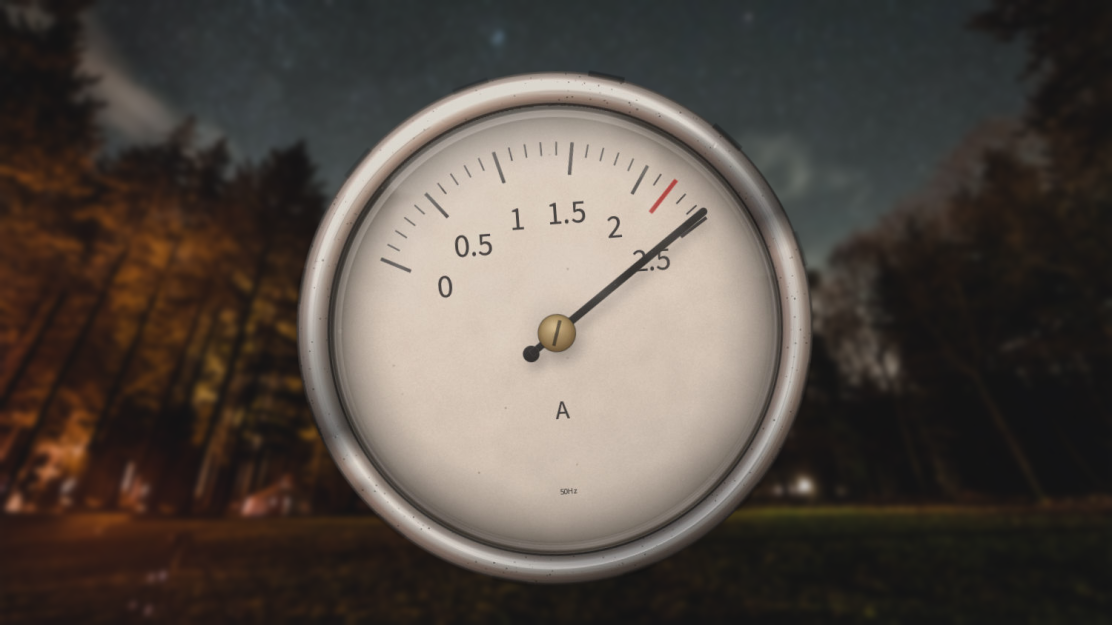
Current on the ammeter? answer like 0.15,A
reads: 2.45,A
